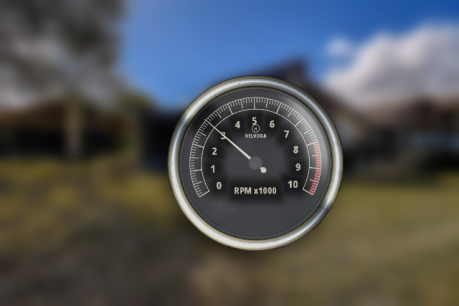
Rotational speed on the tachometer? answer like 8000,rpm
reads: 3000,rpm
